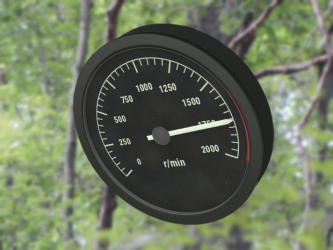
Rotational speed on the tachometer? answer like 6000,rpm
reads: 1750,rpm
